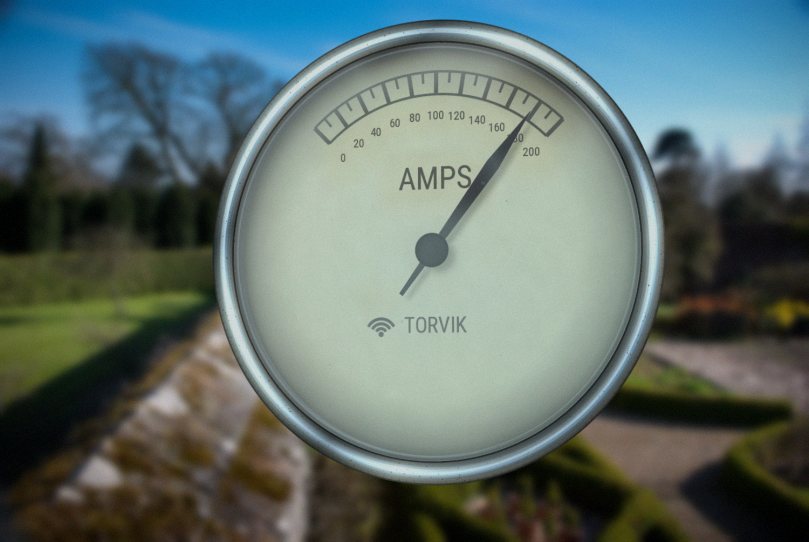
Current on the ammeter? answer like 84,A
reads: 180,A
